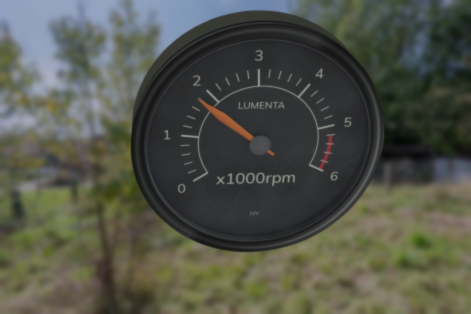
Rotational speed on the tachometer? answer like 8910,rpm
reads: 1800,rpm
